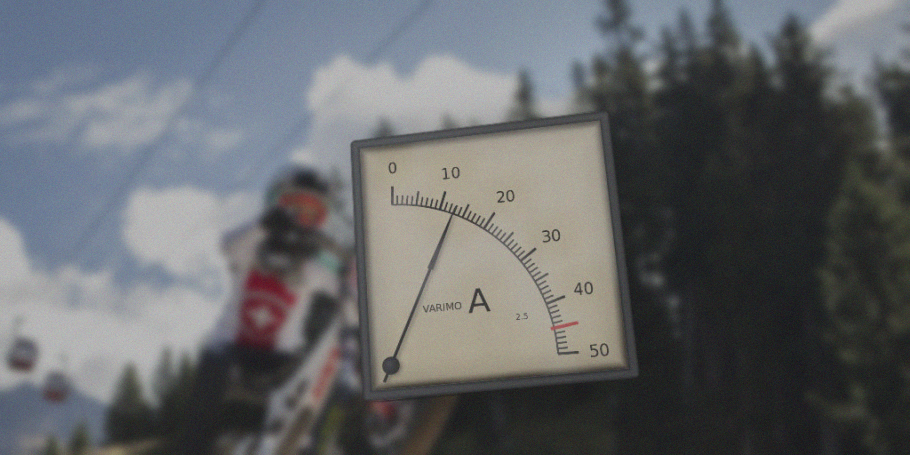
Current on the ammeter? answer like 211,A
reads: 13,A
